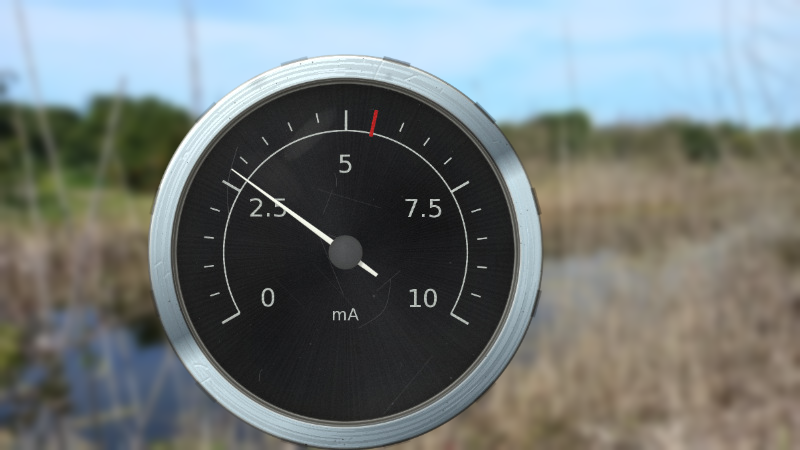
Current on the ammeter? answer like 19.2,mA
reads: 2.75,mA
